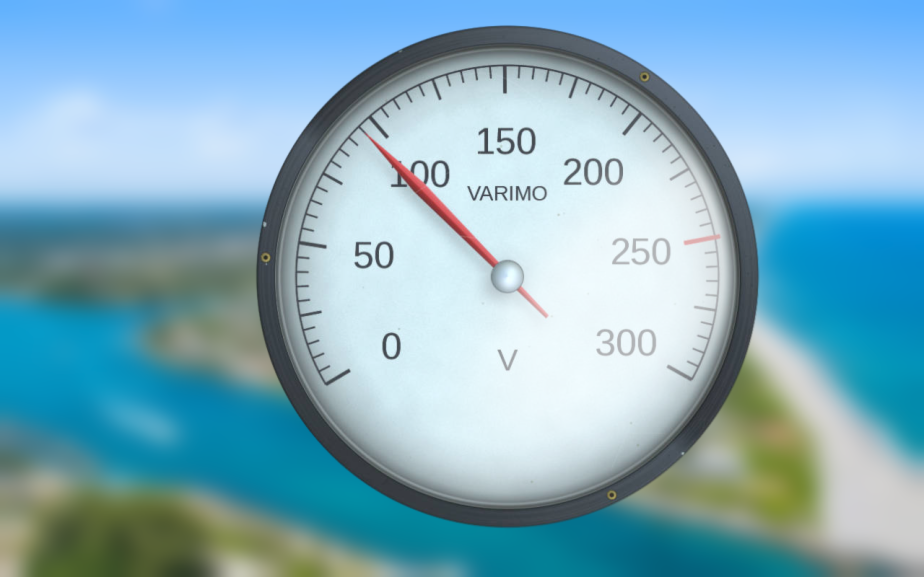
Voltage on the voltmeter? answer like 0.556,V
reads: 95,V
